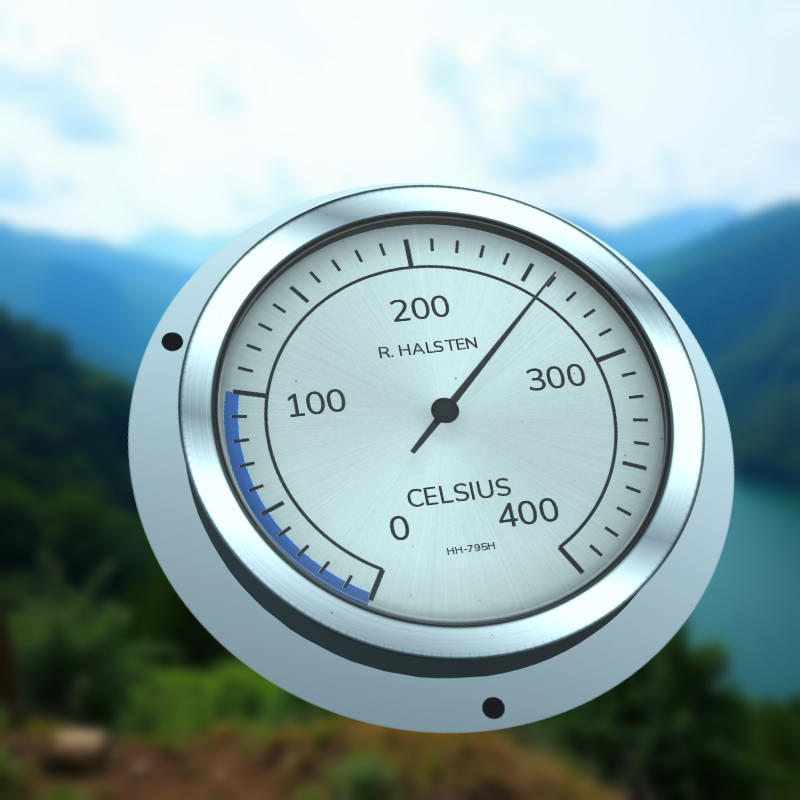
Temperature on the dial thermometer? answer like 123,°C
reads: 260,°C
